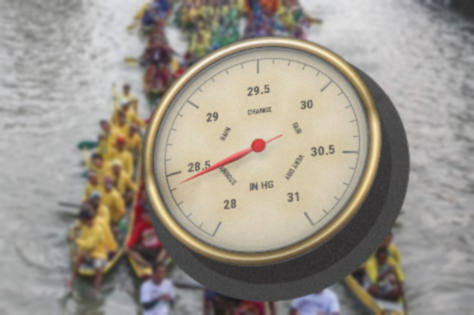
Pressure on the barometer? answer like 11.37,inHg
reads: 28.4,inHg
